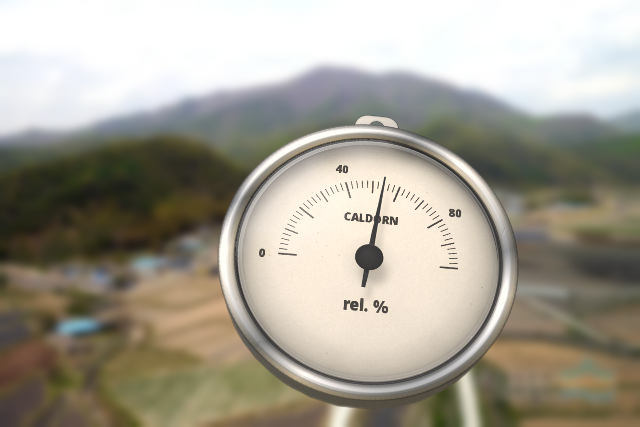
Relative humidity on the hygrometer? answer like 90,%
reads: 54,%
